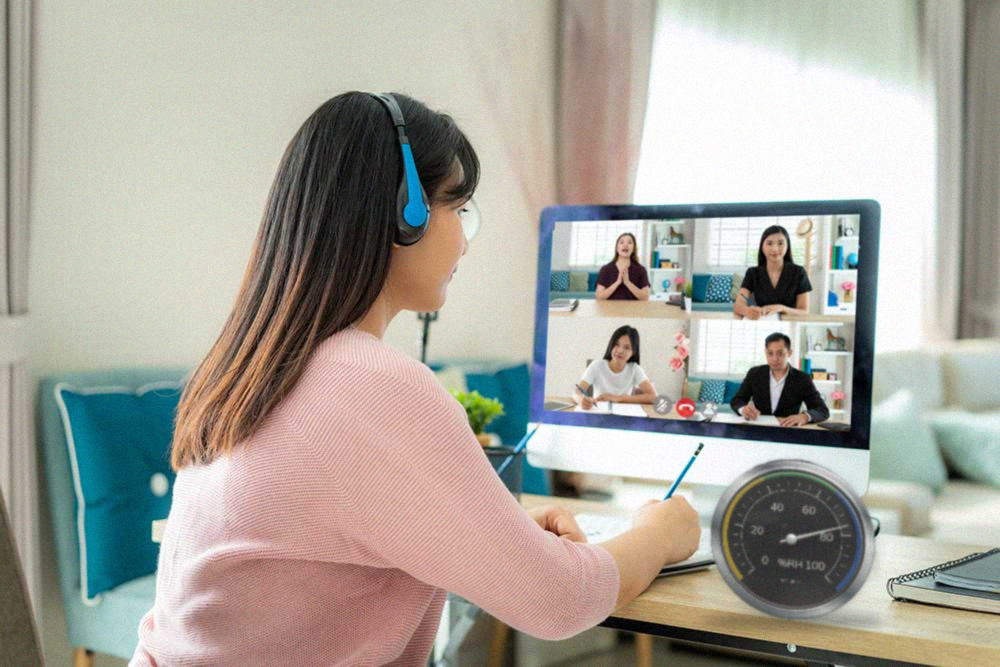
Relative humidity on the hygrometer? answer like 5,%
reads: 76,%
